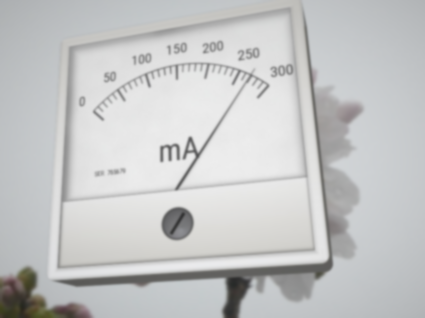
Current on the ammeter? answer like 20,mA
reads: 270,mA
